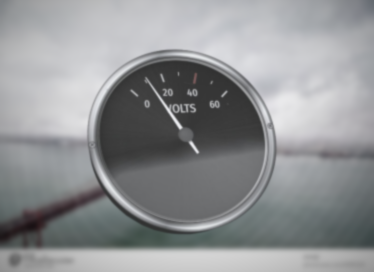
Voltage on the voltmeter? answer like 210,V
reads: 10,V
